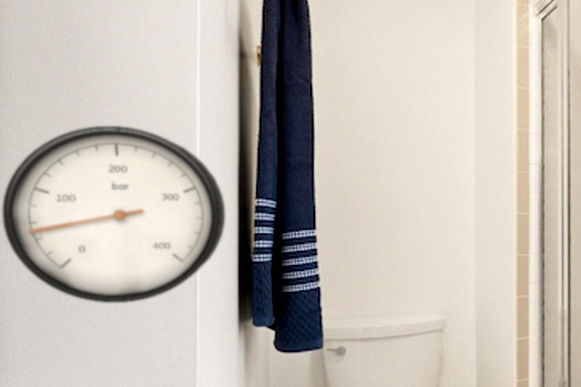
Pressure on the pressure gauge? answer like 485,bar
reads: 50,bar
